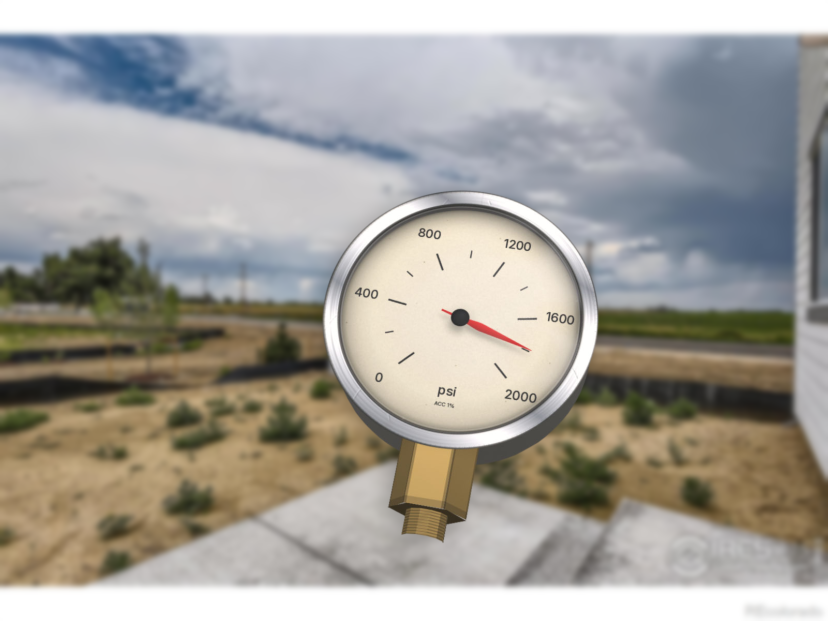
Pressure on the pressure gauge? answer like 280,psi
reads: 1800,psi
